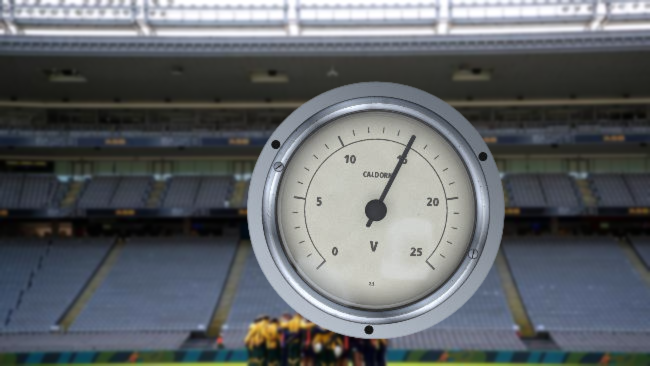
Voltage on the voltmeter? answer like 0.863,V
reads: 15,V
